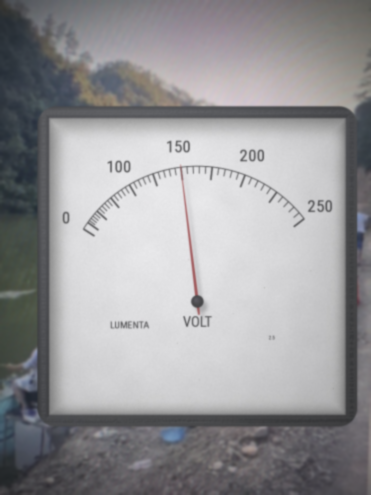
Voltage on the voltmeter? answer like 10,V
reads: 150,V
